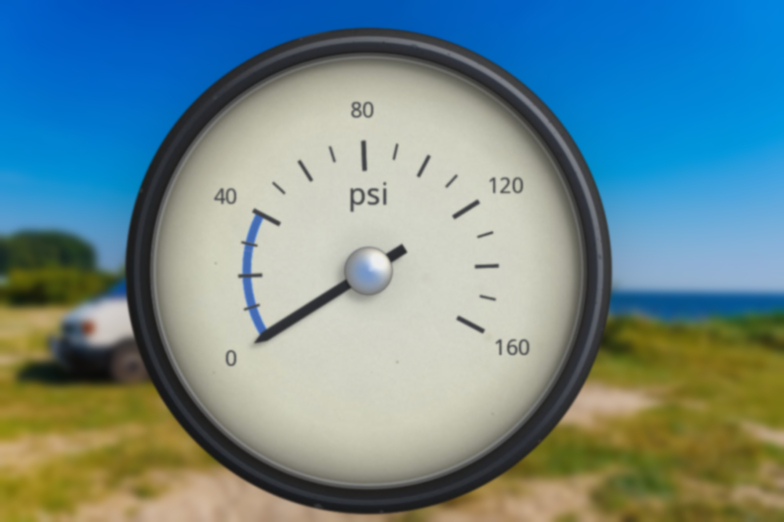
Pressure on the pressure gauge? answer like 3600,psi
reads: 0,psi
